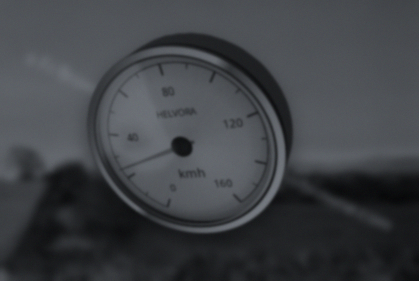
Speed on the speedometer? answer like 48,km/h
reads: 25,km/h
